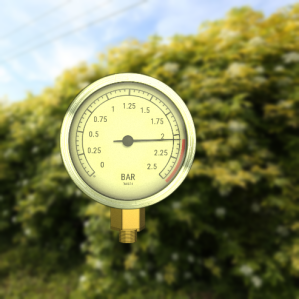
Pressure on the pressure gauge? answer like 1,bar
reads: 2.05,bar
